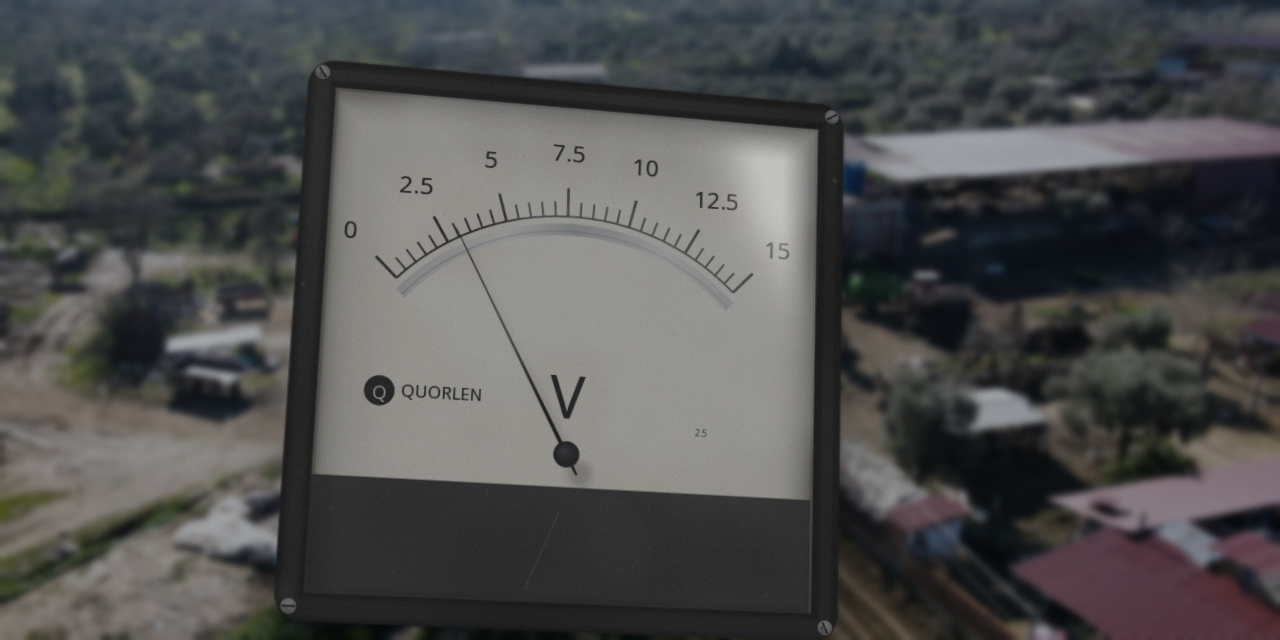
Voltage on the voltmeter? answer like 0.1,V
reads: 3,V
